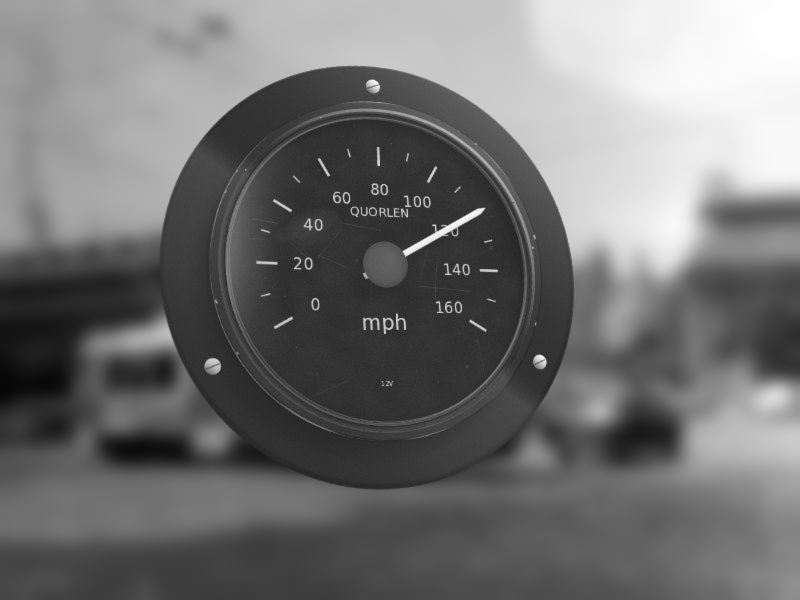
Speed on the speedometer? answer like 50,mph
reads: 120,mph
